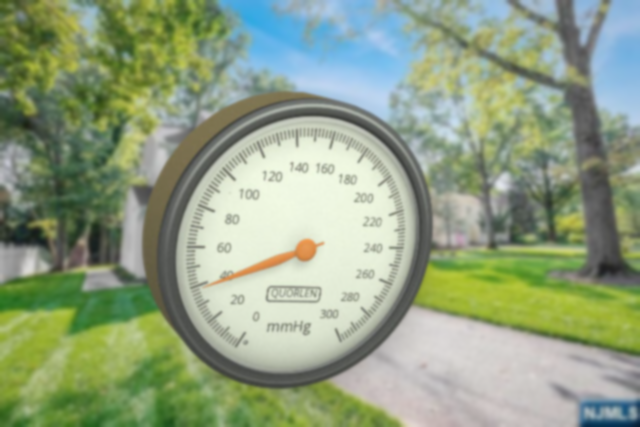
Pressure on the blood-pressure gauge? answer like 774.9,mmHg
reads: 40,mmHg
